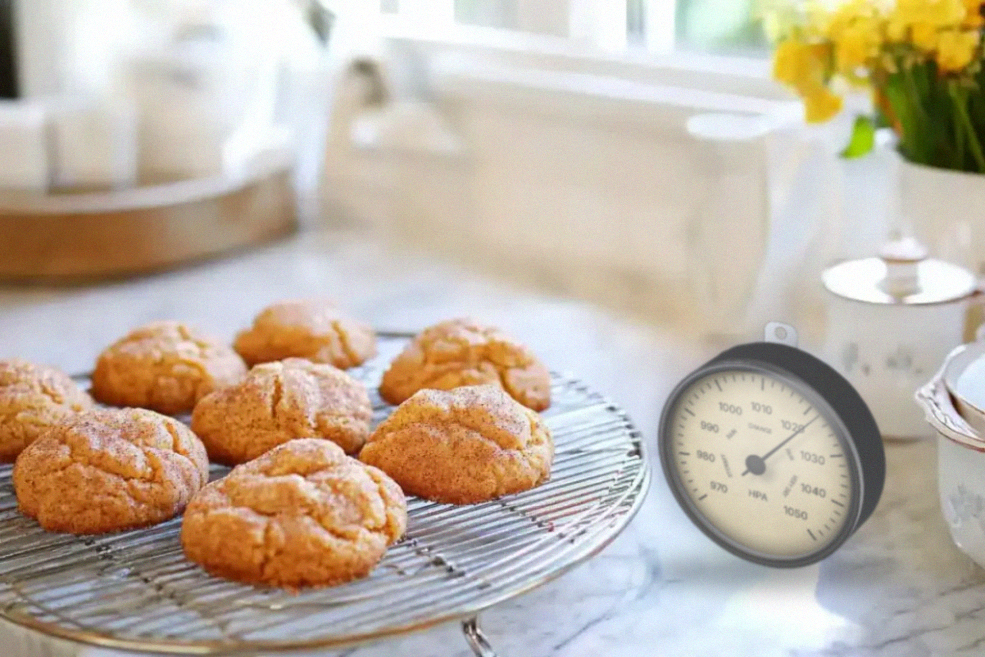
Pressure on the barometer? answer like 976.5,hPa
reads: 1022,hPa
